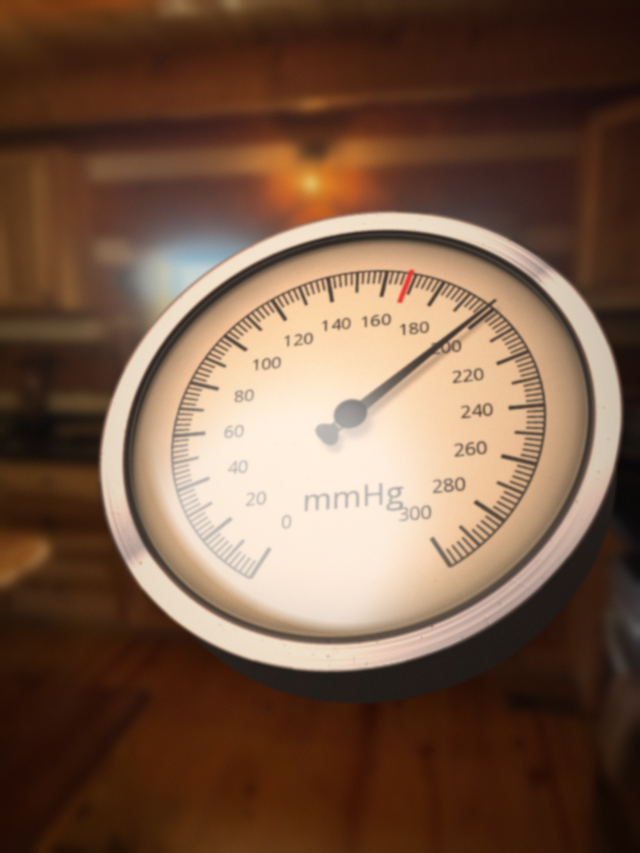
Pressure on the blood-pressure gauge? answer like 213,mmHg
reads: 200,mmHg
